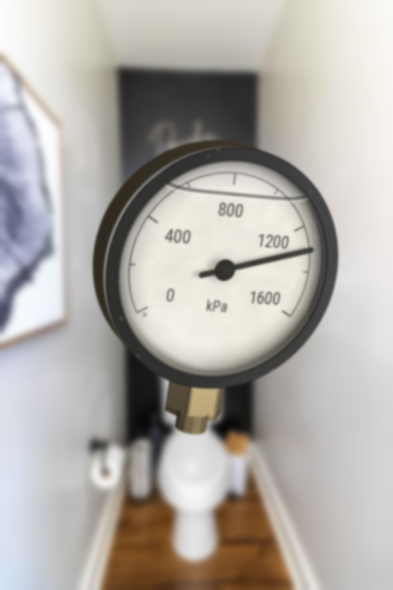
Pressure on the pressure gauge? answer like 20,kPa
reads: 1300,kPa
